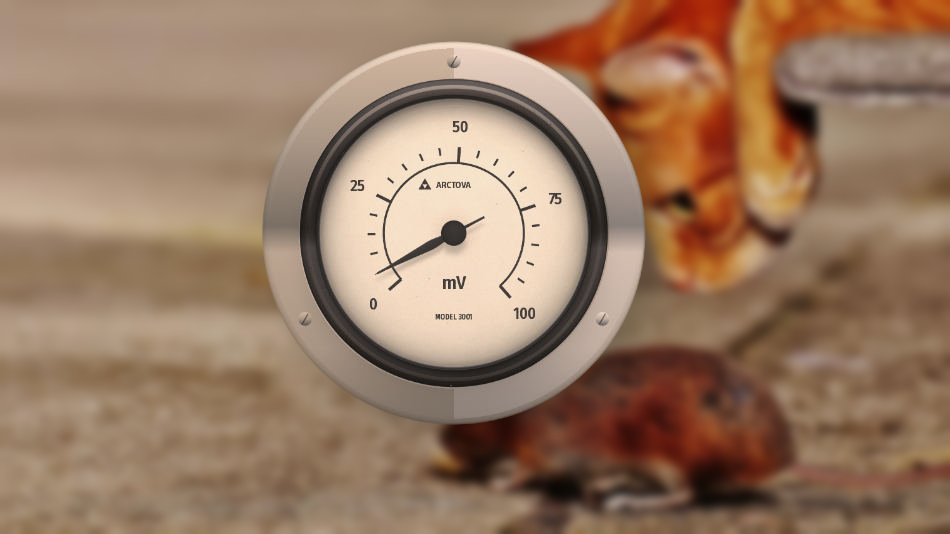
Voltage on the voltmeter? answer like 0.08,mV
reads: 5,mV
